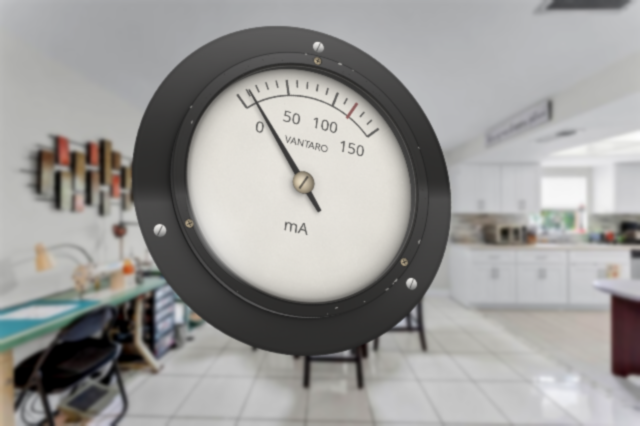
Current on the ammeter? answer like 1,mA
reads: 10,mA
